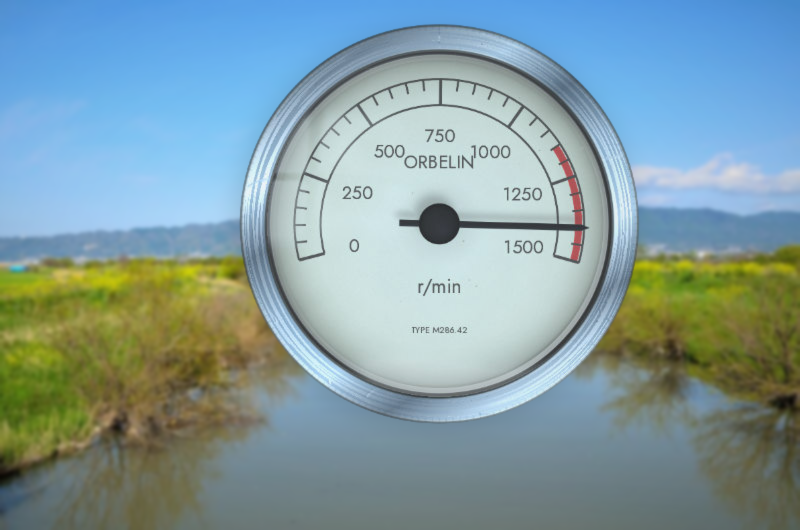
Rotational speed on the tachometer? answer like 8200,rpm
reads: 1400,rpm
